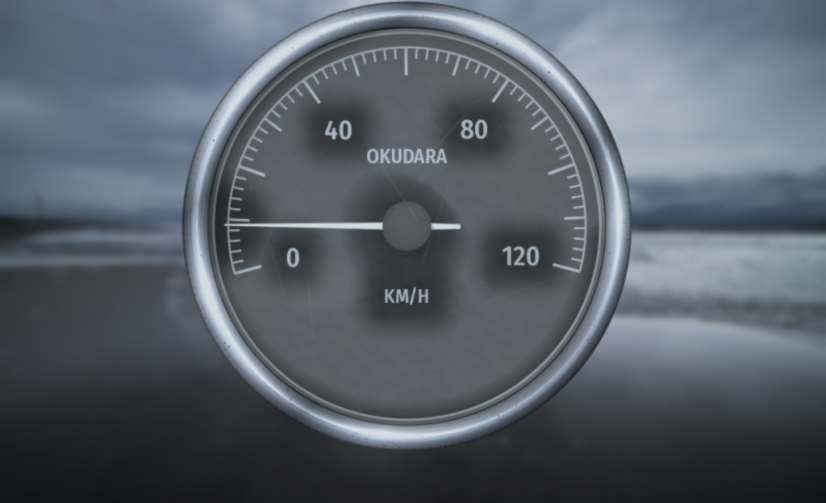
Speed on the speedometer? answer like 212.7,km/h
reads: 9,km/h
